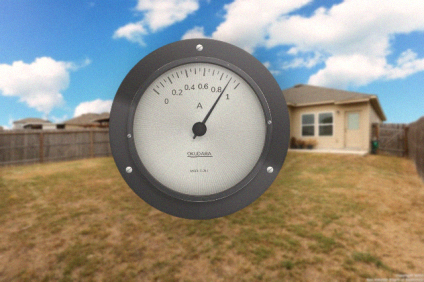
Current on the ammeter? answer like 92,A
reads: 0.9,A
